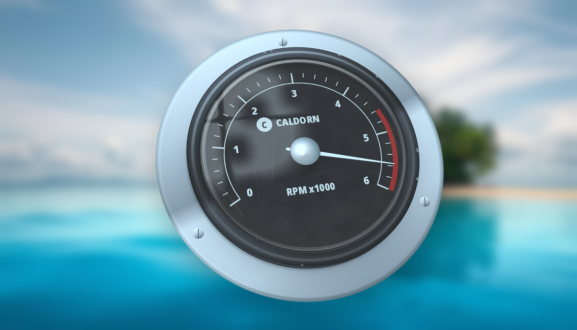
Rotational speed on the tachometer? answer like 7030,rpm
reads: 5600,rpm
